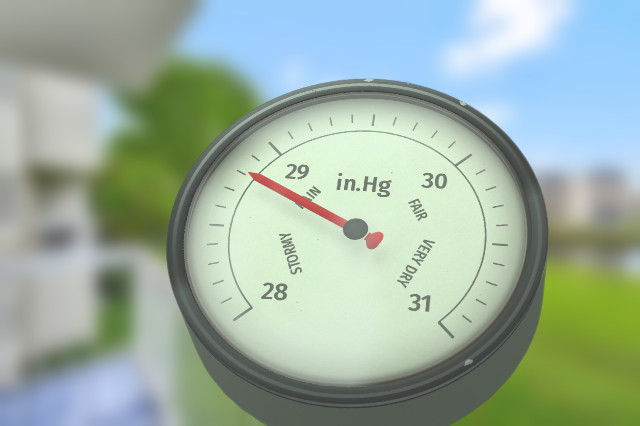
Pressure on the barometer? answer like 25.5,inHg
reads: 28.8,inHg
